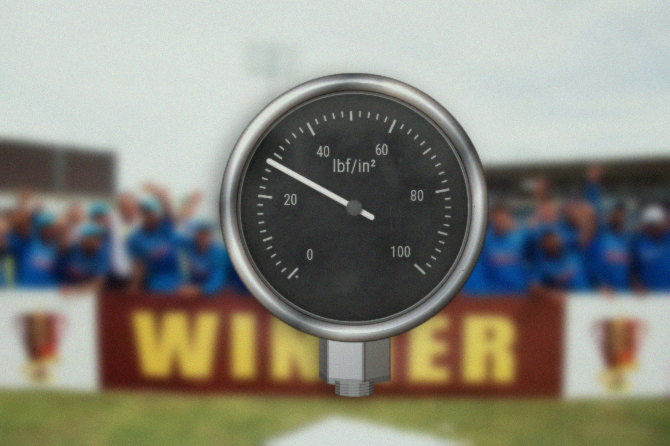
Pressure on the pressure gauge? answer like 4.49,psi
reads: 28,psi
